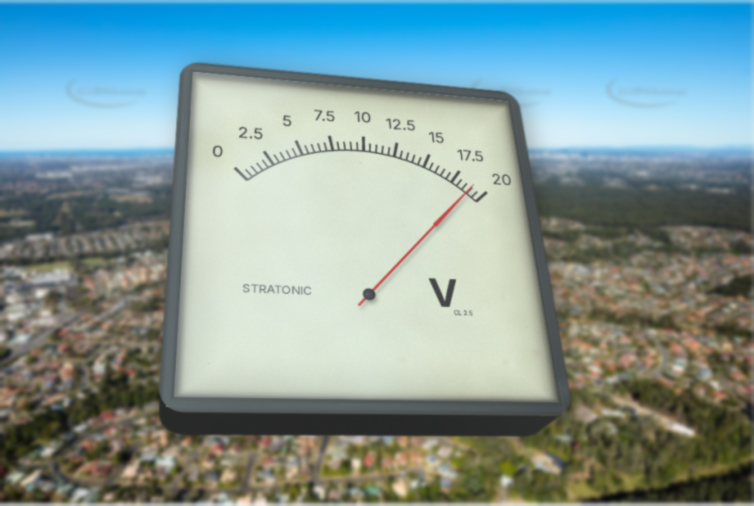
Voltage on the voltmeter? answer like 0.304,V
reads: 19,V
